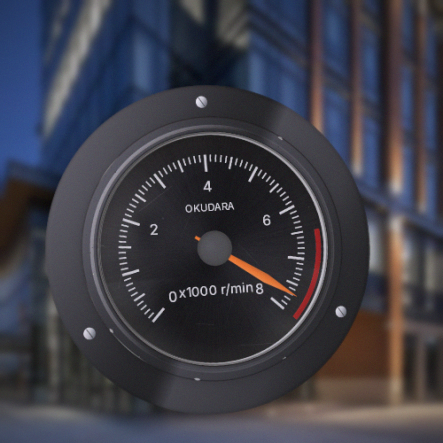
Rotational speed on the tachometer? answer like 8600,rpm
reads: 7700,rpm
